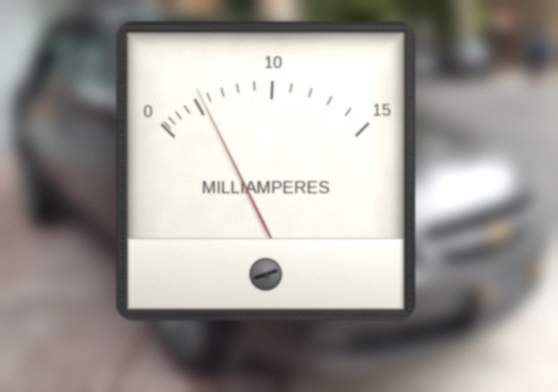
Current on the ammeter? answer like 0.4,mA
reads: 5.5,mA
